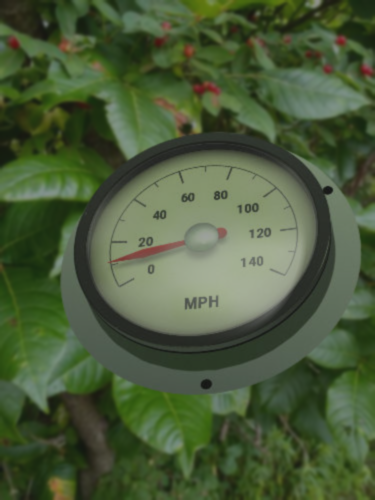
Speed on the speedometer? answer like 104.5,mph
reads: 10,mph
